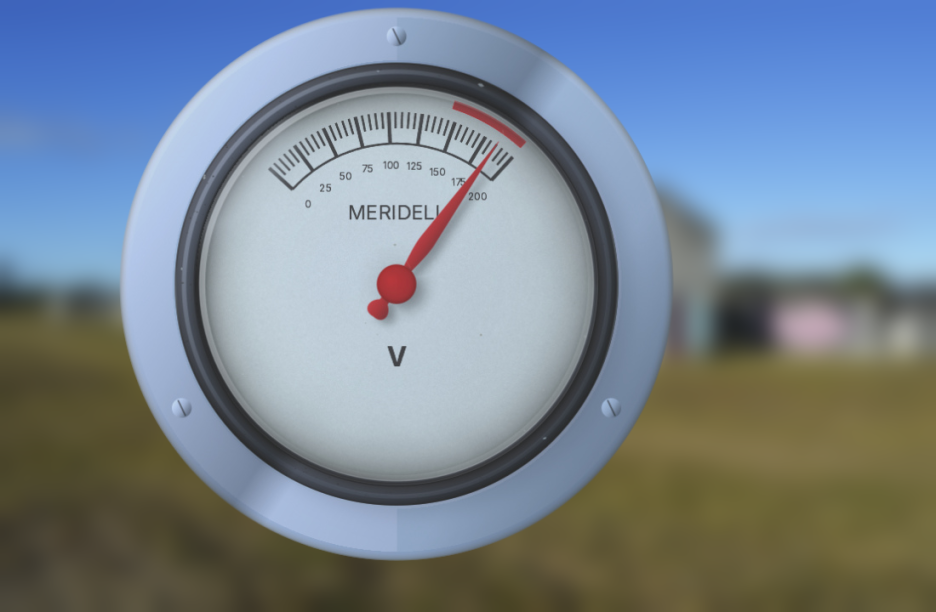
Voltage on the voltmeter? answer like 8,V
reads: 185,V
